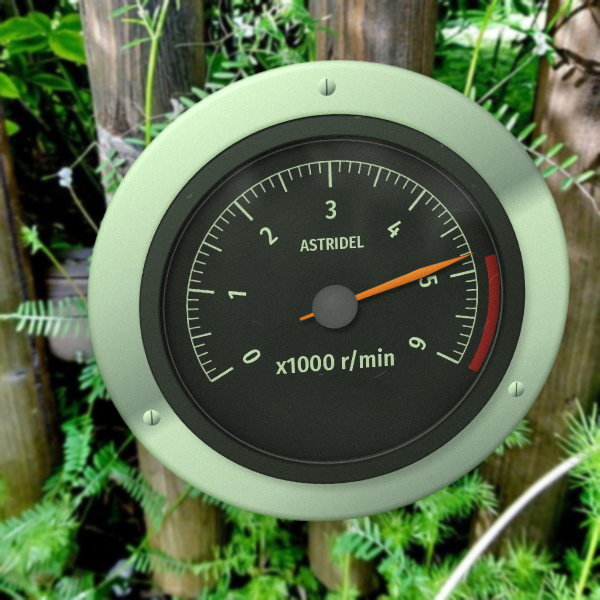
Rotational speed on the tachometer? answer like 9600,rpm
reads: 4800,rpm
